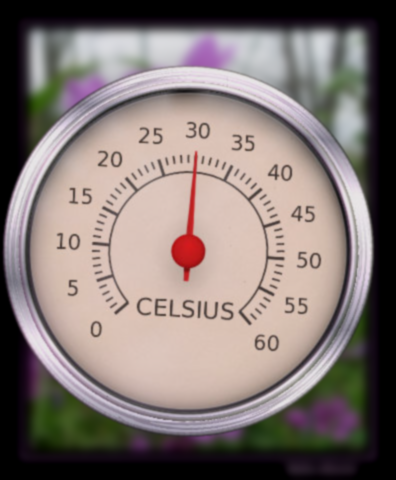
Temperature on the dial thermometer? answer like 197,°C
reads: 30,°C
